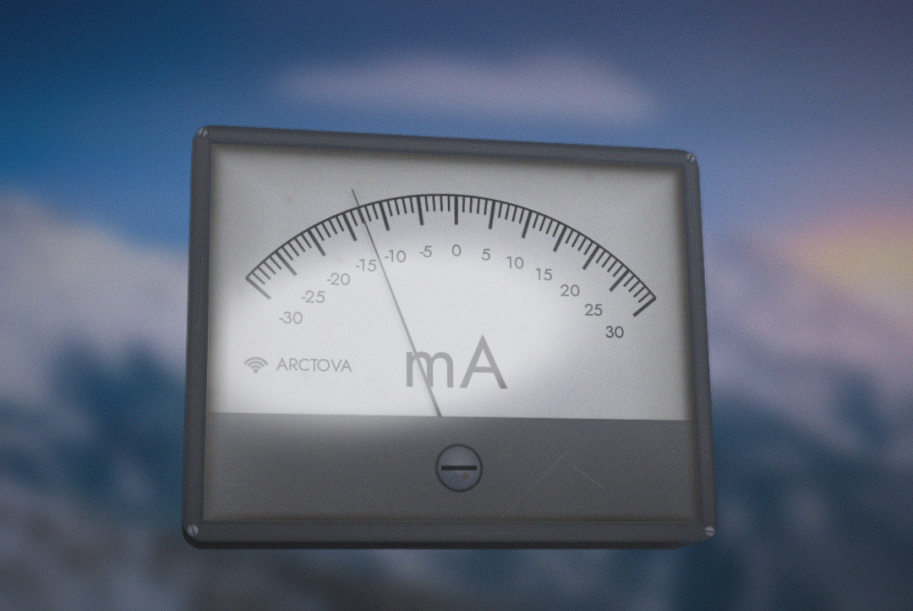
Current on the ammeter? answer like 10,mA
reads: -13,mA
